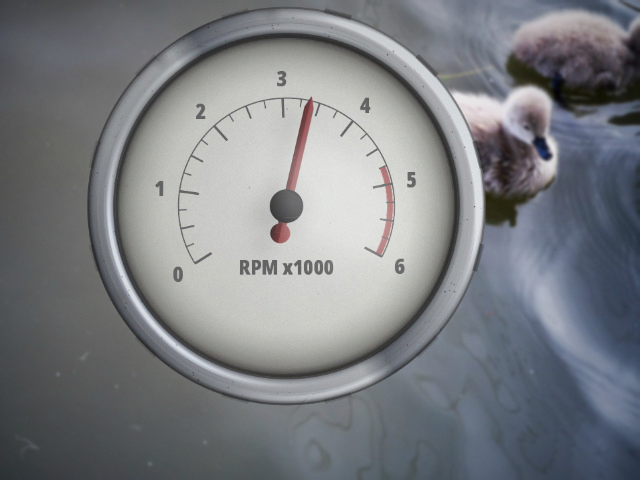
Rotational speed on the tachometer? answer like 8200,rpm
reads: 3375,rpm
